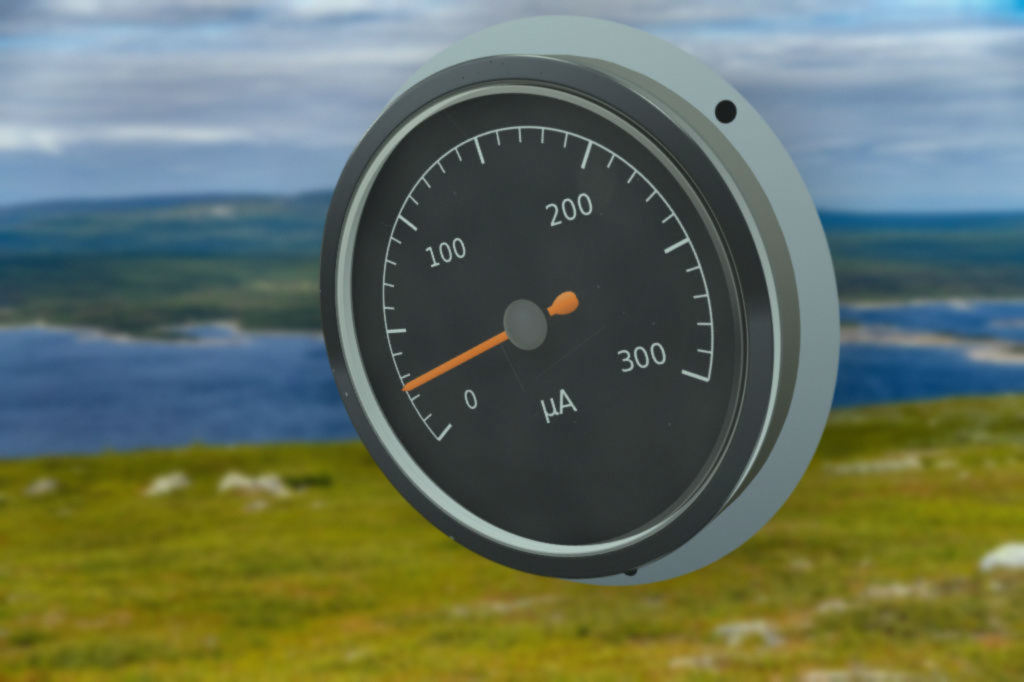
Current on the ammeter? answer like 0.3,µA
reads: 25,µA
